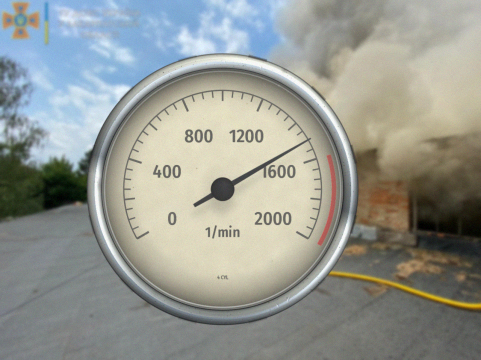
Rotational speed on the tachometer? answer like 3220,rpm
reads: 1500,rpm
